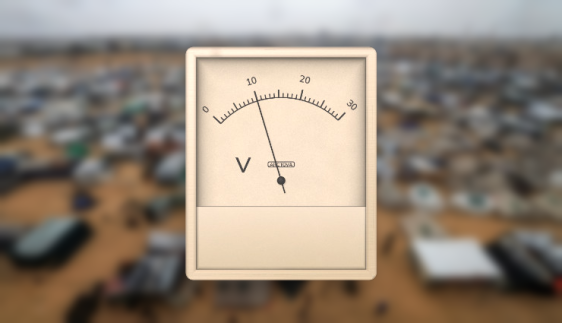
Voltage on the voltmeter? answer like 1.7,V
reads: 10,V
